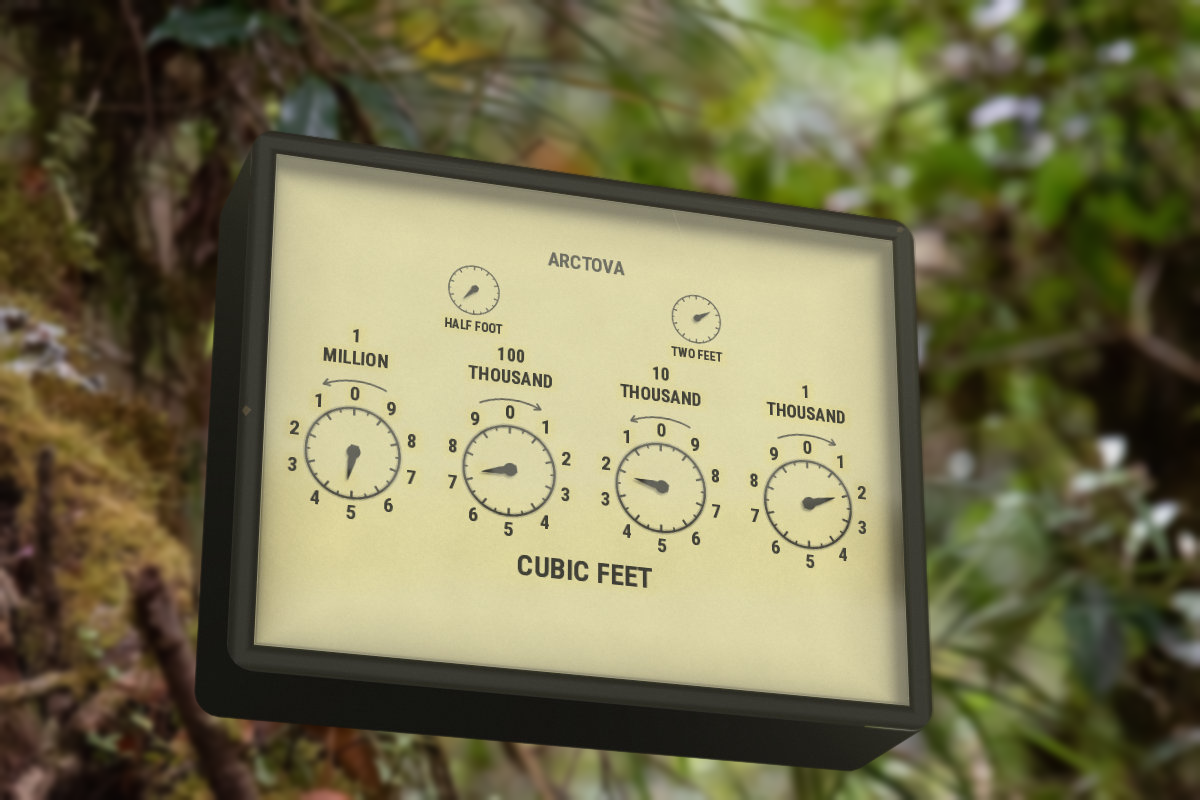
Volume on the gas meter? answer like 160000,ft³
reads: 472200,ft³
